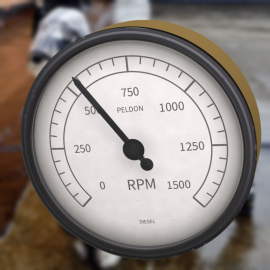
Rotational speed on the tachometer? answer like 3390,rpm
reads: 550,rpm
